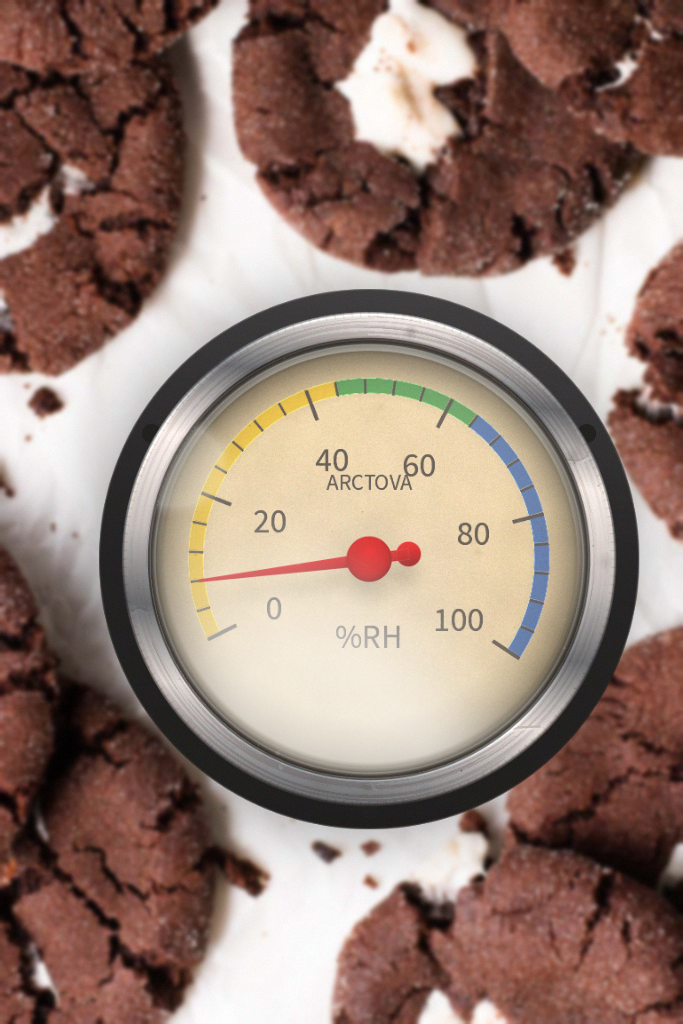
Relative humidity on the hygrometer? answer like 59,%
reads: 8,%
